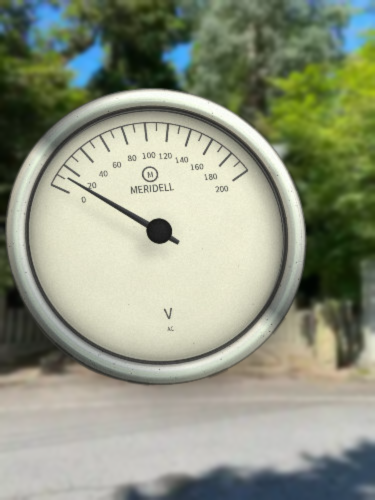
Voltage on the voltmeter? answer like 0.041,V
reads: 10,V
